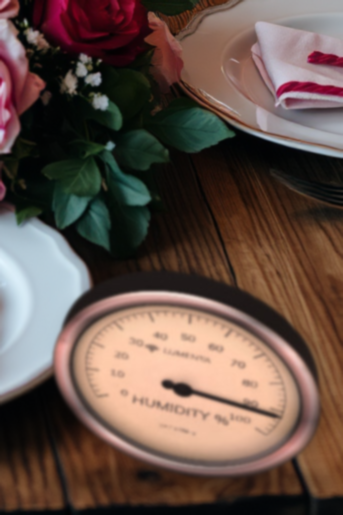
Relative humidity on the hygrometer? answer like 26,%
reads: 90,%
